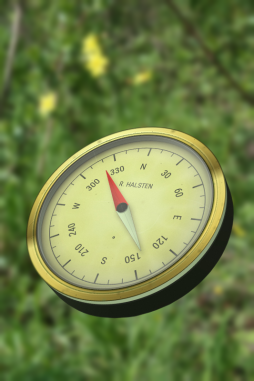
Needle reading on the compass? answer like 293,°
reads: 320,°
